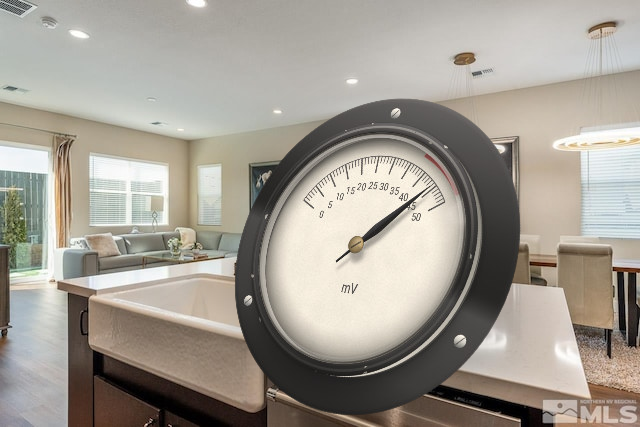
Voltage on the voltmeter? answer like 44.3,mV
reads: 45,mV
